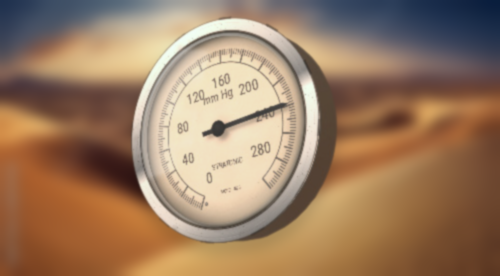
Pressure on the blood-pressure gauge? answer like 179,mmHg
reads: 240,mmHg
